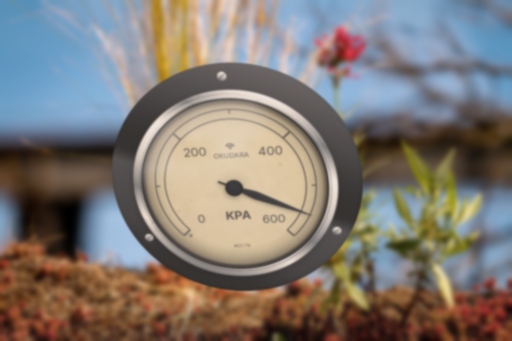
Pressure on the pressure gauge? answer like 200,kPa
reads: 550,kPa
